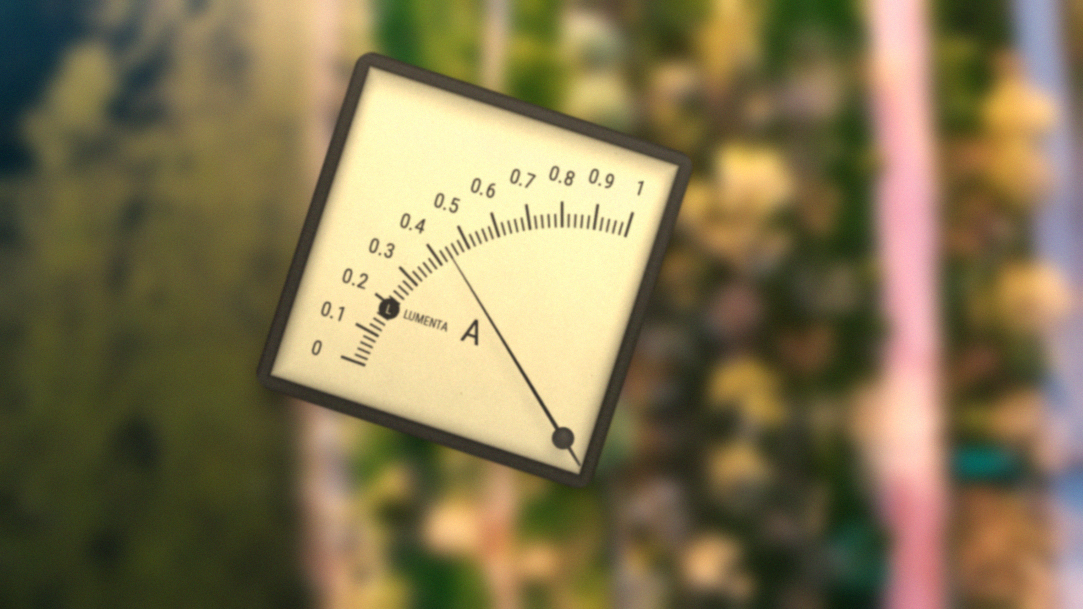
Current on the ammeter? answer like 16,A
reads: 0.44,A
